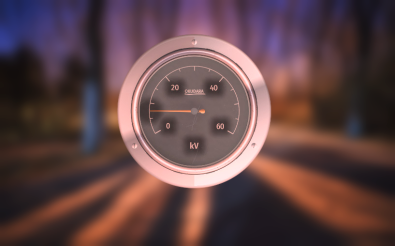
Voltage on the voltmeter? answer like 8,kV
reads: 7.5,kV
